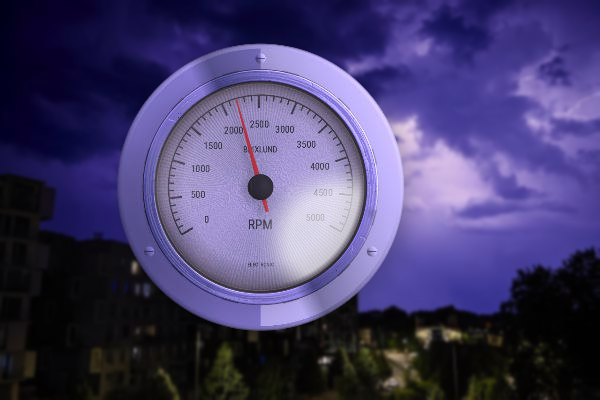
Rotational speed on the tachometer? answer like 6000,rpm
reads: 2200,rpm
